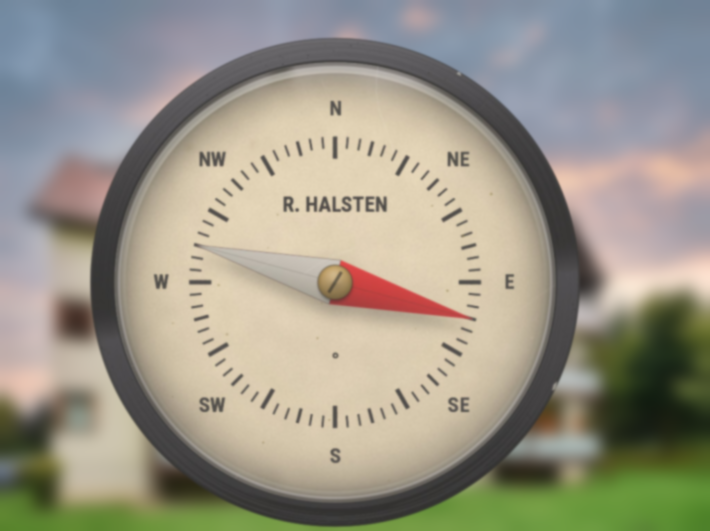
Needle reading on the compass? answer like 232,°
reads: 105,°
